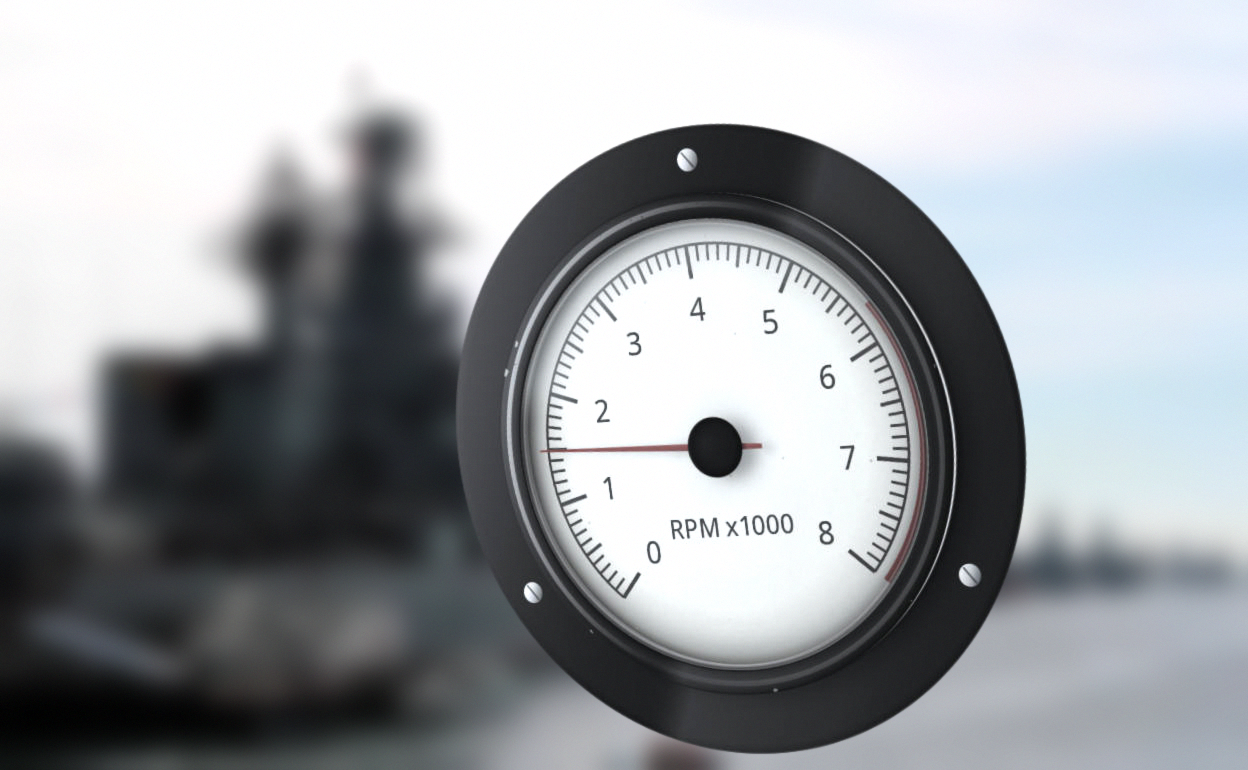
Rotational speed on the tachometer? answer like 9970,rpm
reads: 1500,rpm
